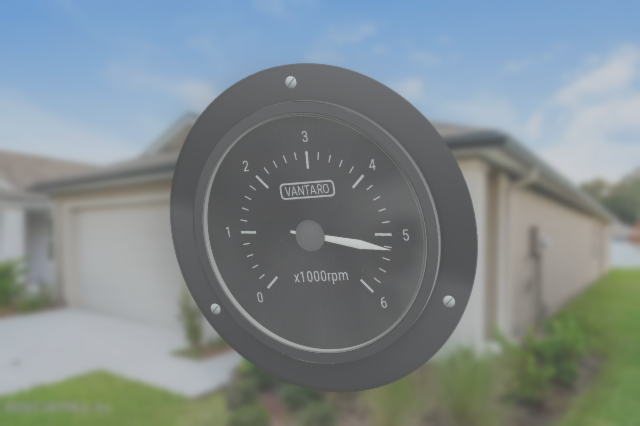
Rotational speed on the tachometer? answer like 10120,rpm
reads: 5200,rpm
